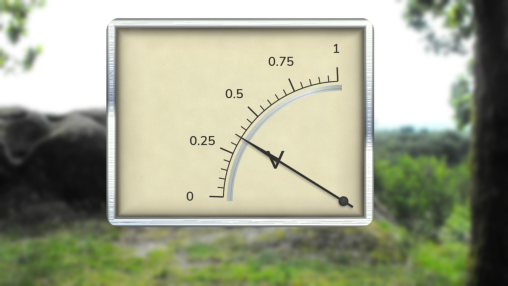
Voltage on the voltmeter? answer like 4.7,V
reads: 0.35,V
